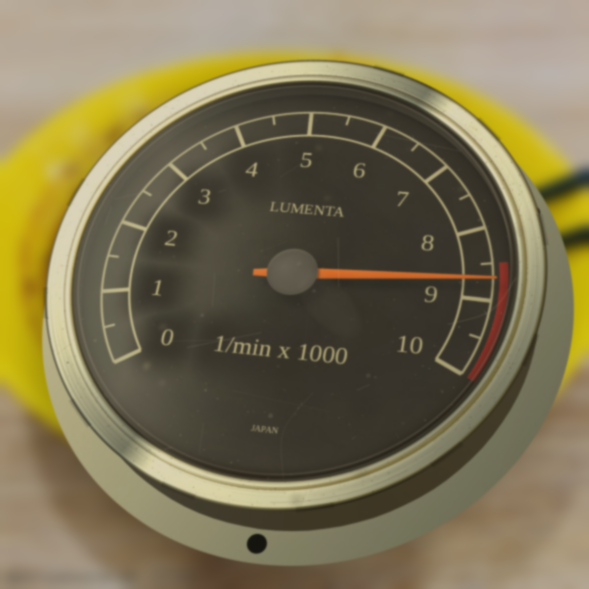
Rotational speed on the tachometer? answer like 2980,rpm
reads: 8750,rpm
